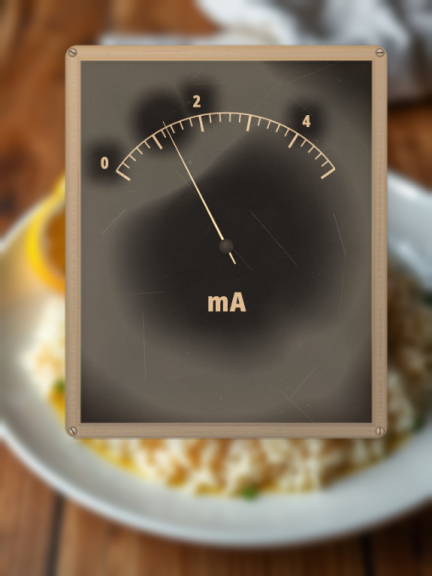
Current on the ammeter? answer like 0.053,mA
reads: 1.3,mA
